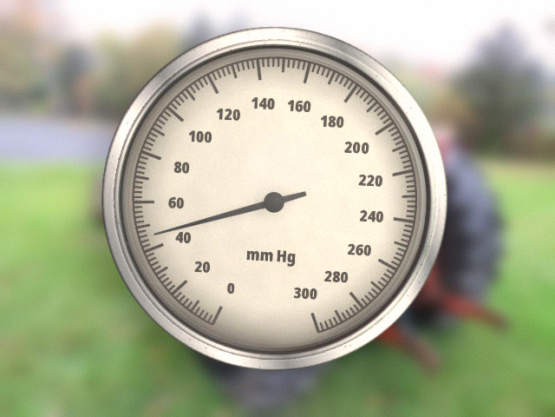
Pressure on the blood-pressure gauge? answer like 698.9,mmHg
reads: 46,mmHg
